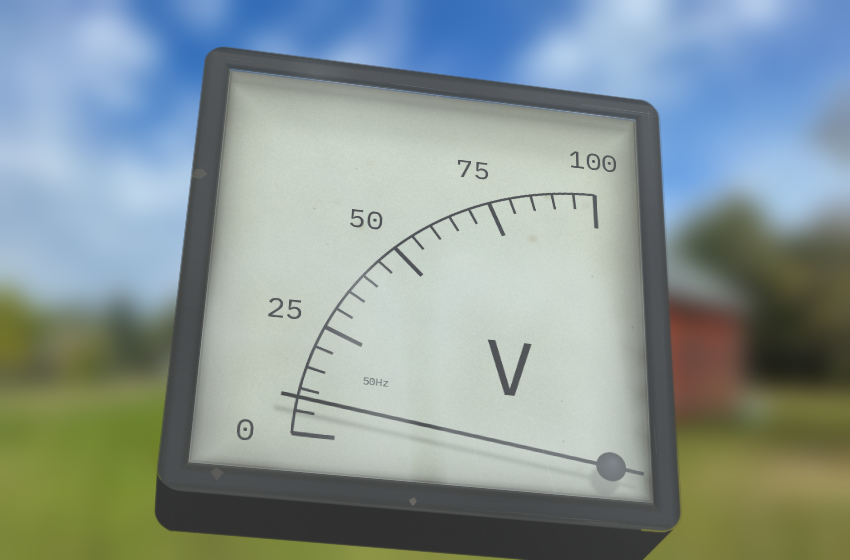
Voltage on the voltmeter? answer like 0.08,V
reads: 7.5,V
